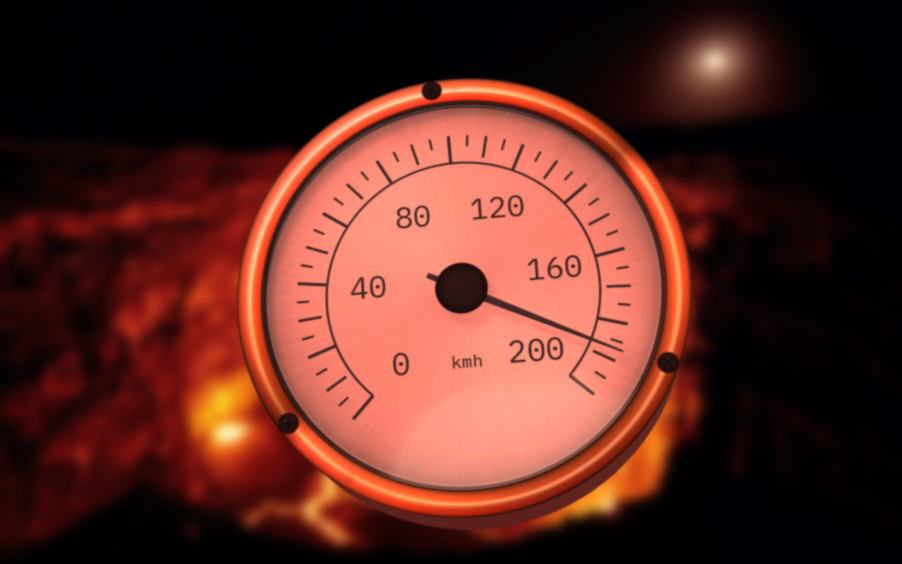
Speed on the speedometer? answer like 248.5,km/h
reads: 187.5,km/h
